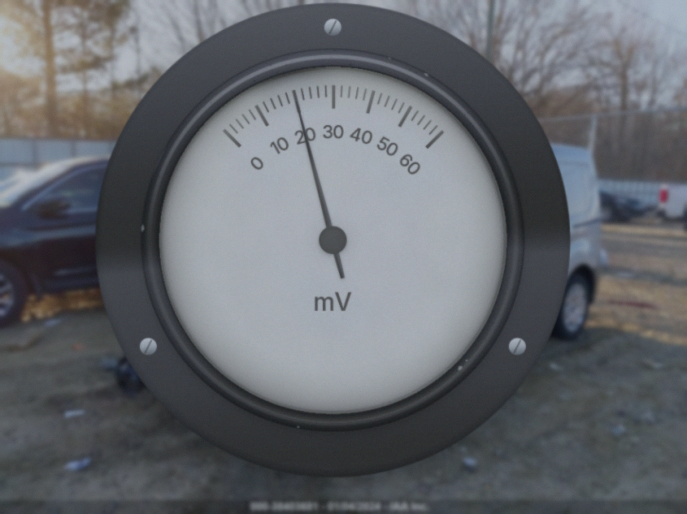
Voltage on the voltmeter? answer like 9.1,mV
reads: 20,mV
